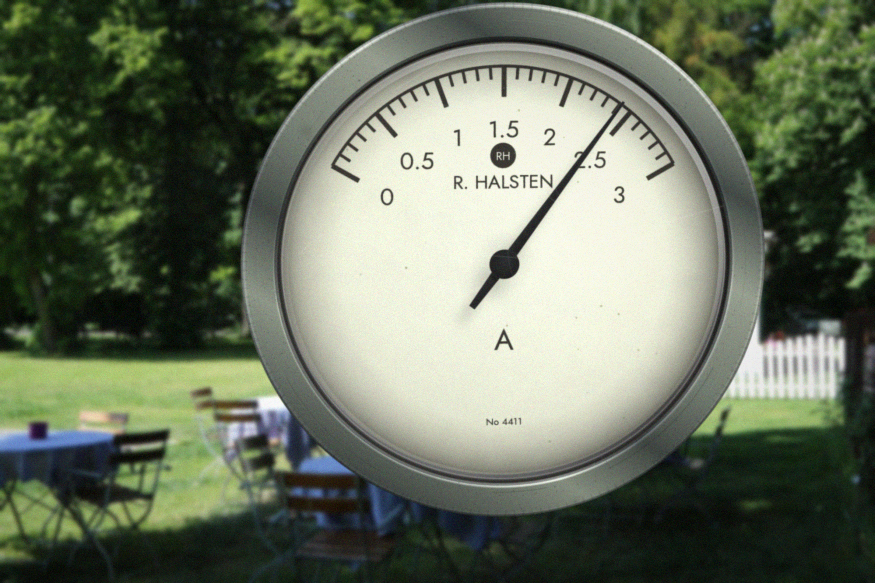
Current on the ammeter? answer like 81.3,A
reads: 2.4,A
